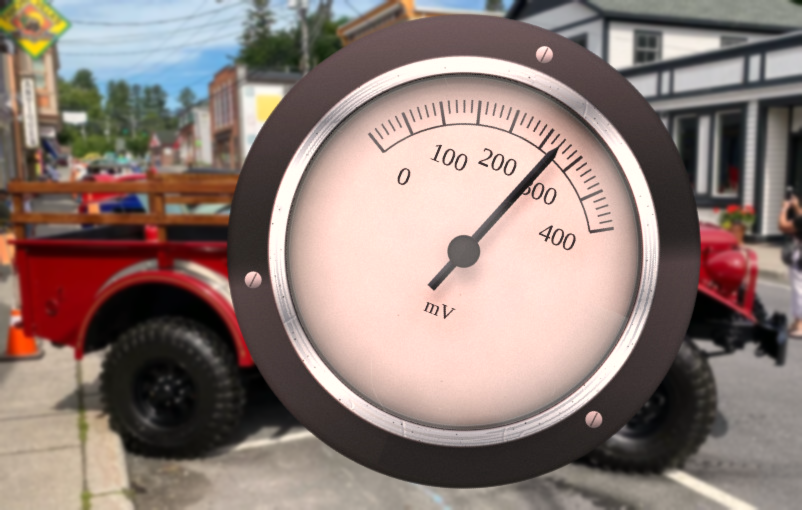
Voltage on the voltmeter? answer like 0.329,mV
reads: 270,mV
